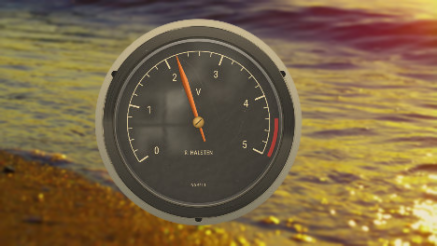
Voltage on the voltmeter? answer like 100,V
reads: 2.2,V
